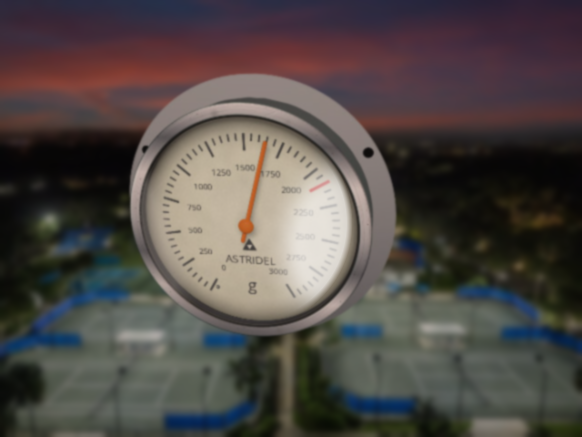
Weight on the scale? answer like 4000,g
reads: 1650,g
